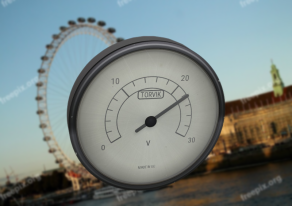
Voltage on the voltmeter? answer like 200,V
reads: 22,V
